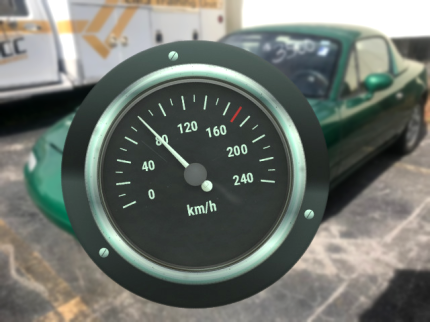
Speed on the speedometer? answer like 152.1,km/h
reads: 80,km/h
